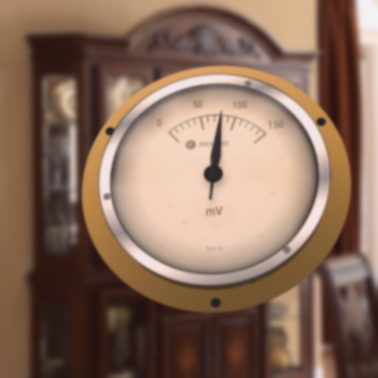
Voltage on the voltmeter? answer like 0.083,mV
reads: 80,mV
